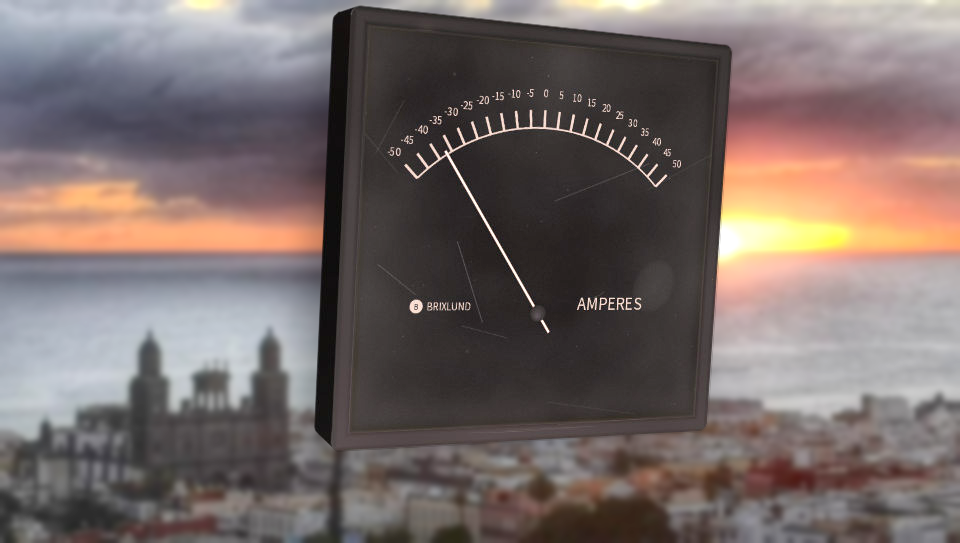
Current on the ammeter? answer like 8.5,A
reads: -37.5,A
